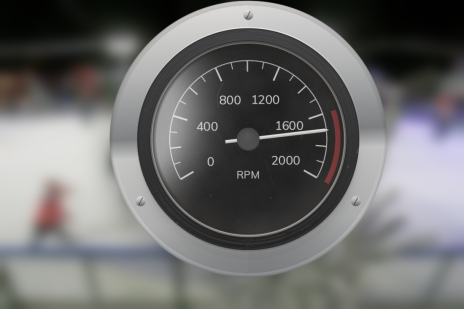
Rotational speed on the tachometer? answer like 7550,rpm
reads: 1700,rpm
